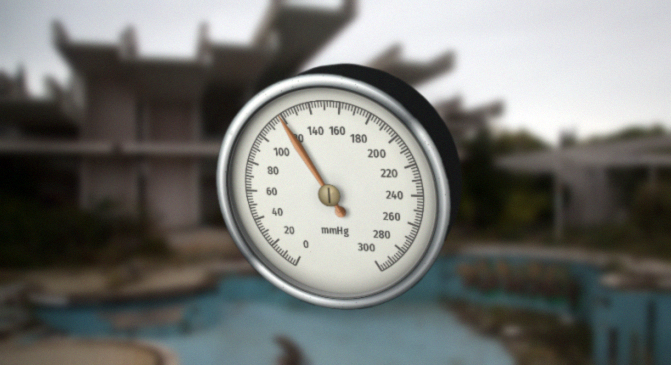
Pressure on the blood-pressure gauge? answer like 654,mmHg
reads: 120,mmHg
